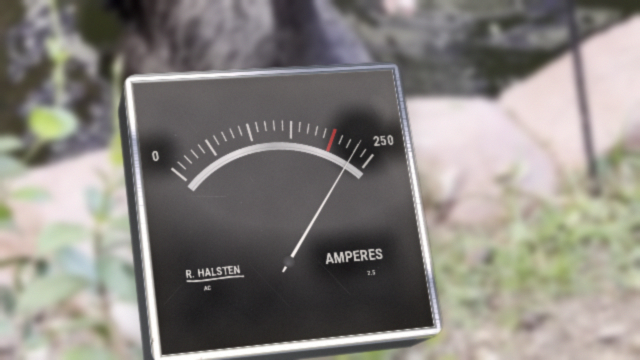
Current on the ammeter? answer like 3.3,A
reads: 230,A
